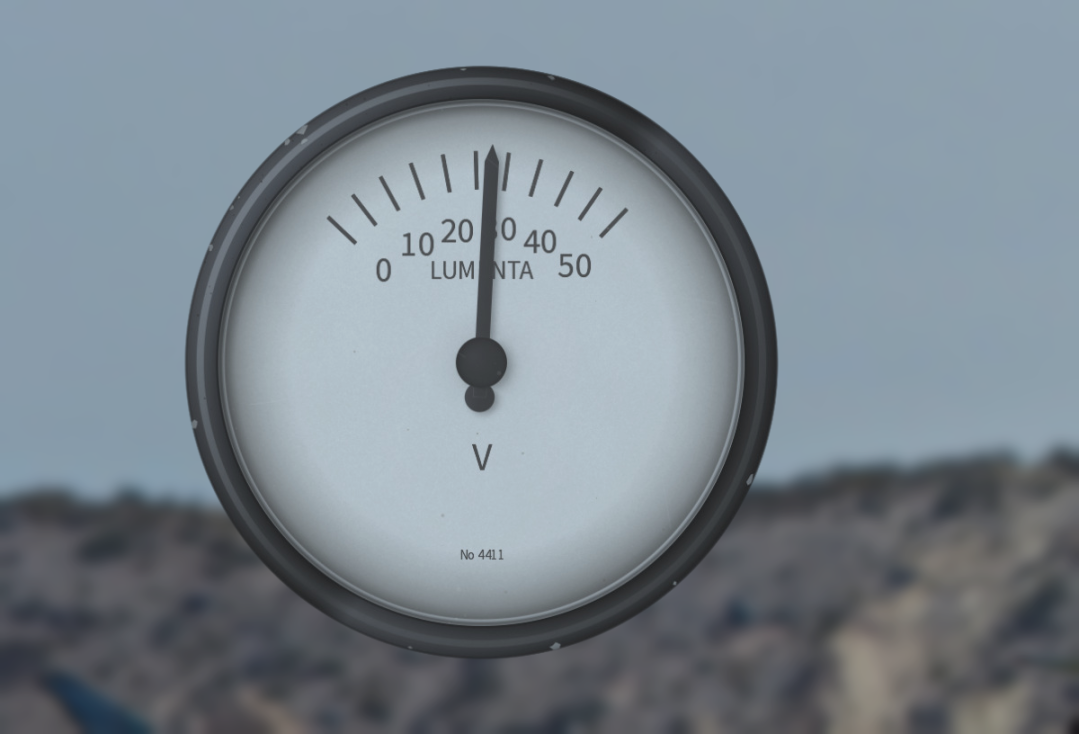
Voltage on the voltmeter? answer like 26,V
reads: 27.5,V
